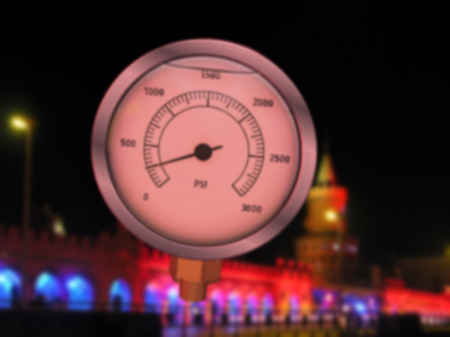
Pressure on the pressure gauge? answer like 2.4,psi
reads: 250,psi
